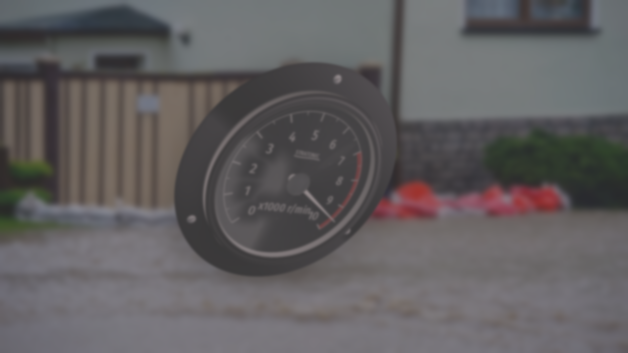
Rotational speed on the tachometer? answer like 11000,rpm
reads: 9500,rpm
